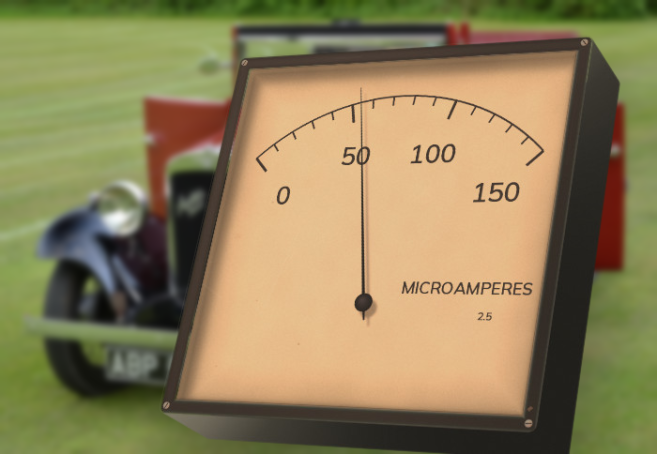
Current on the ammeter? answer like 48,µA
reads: 55,µA
